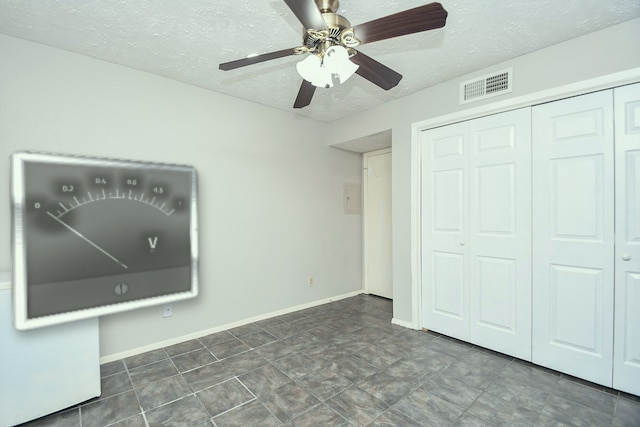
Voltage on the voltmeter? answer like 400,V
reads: 0,V
